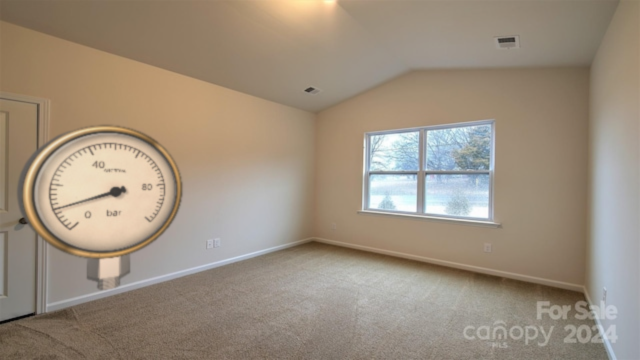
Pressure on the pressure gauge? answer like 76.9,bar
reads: 10,bar
